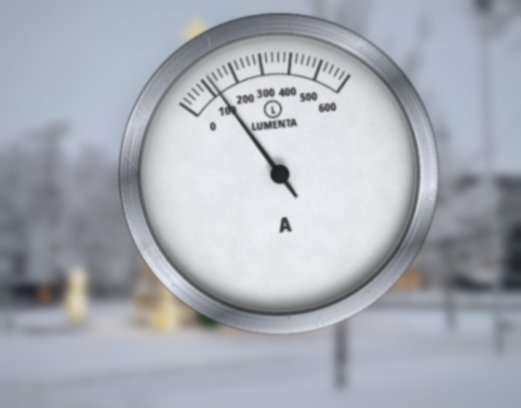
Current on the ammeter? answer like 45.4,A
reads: 120,A
